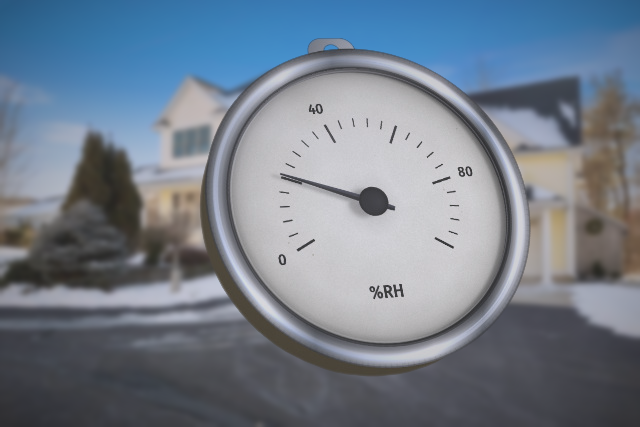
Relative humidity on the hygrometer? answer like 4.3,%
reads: 20,%
